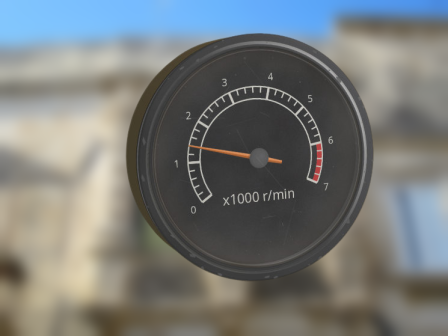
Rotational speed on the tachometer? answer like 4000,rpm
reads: 1400,rpm
